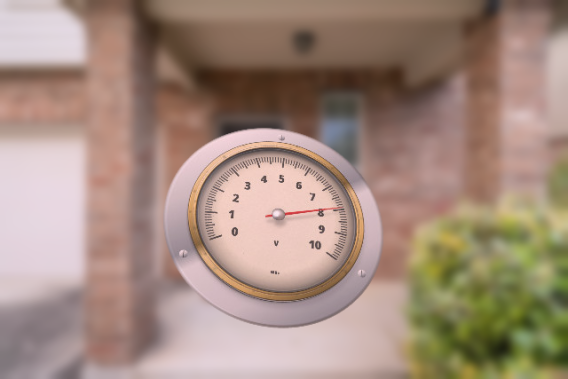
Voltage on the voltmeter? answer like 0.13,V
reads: 8,V
